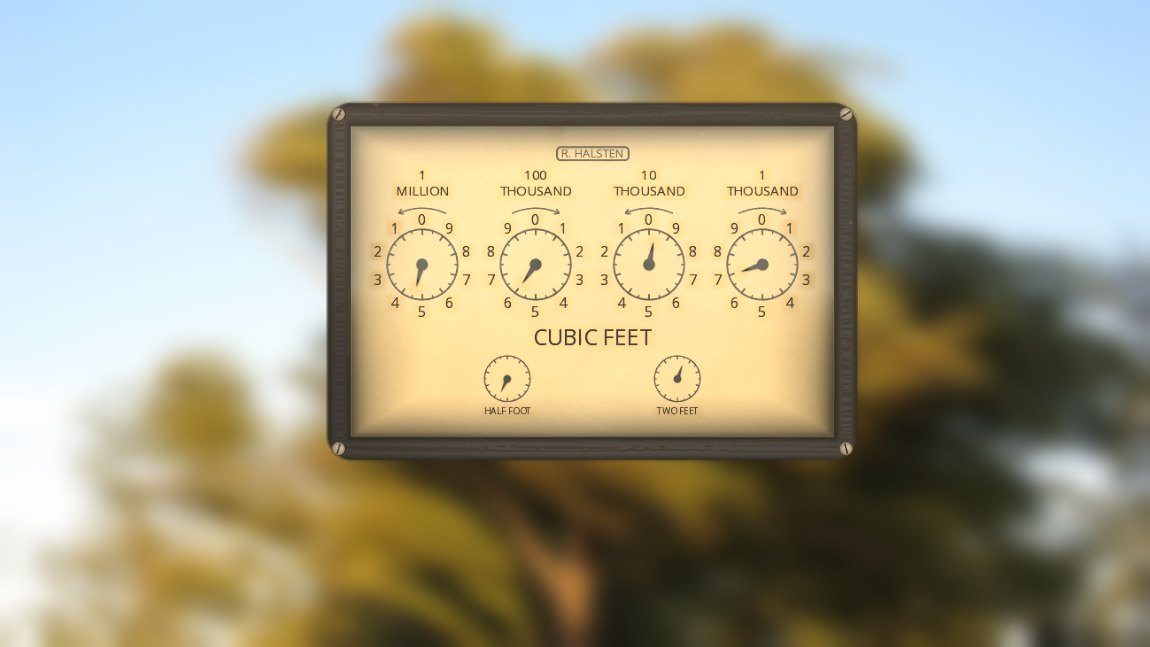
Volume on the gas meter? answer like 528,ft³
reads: 459700,ft³
